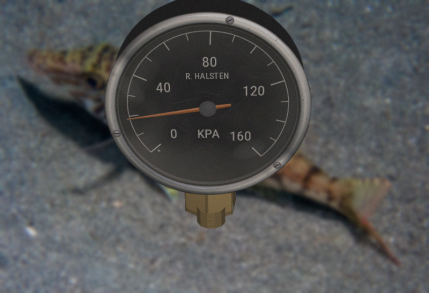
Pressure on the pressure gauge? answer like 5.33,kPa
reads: 20,kPa
